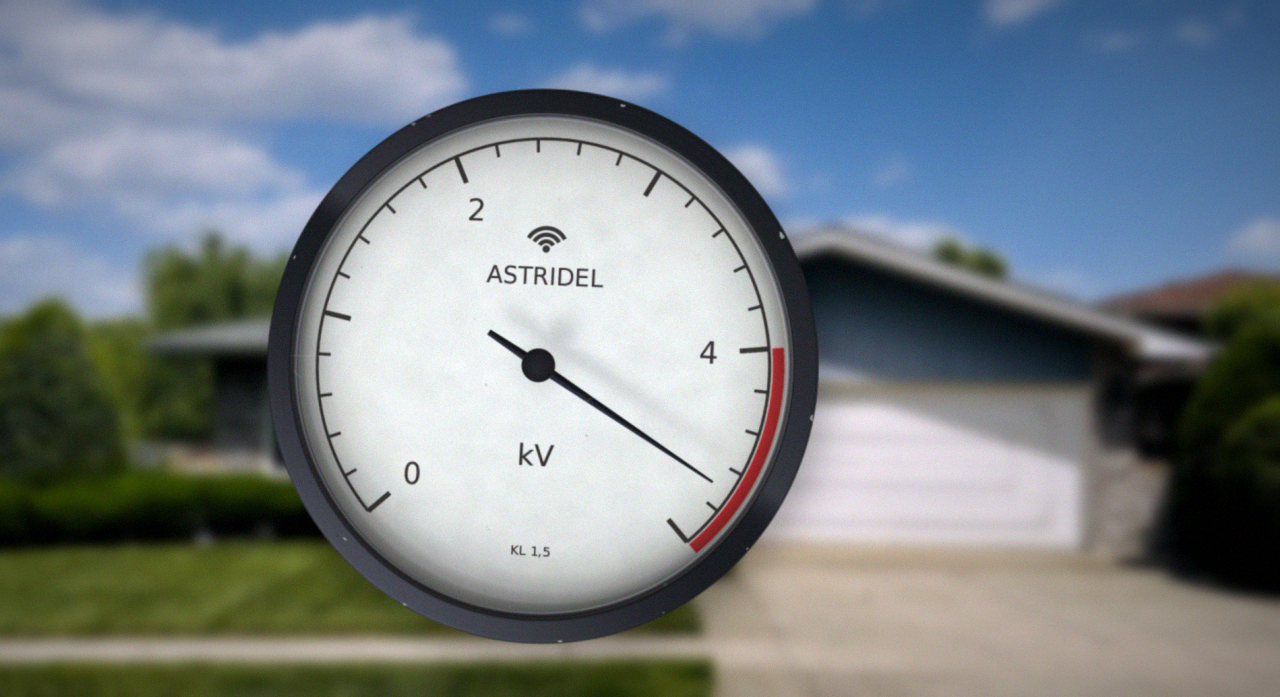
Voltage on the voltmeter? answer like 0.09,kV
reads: 4.7,kV
